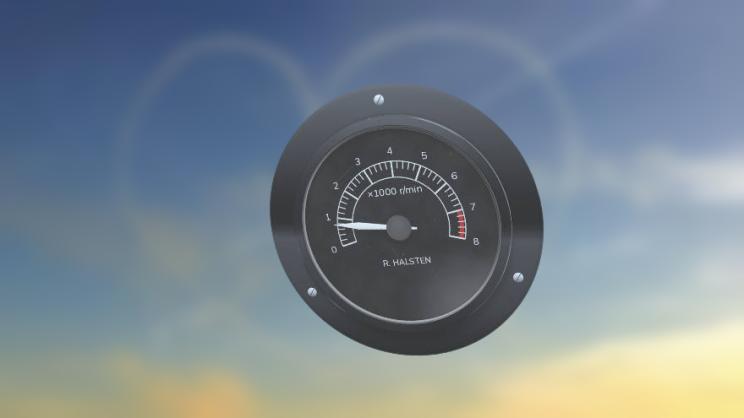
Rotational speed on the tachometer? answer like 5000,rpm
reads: 800,rpm
